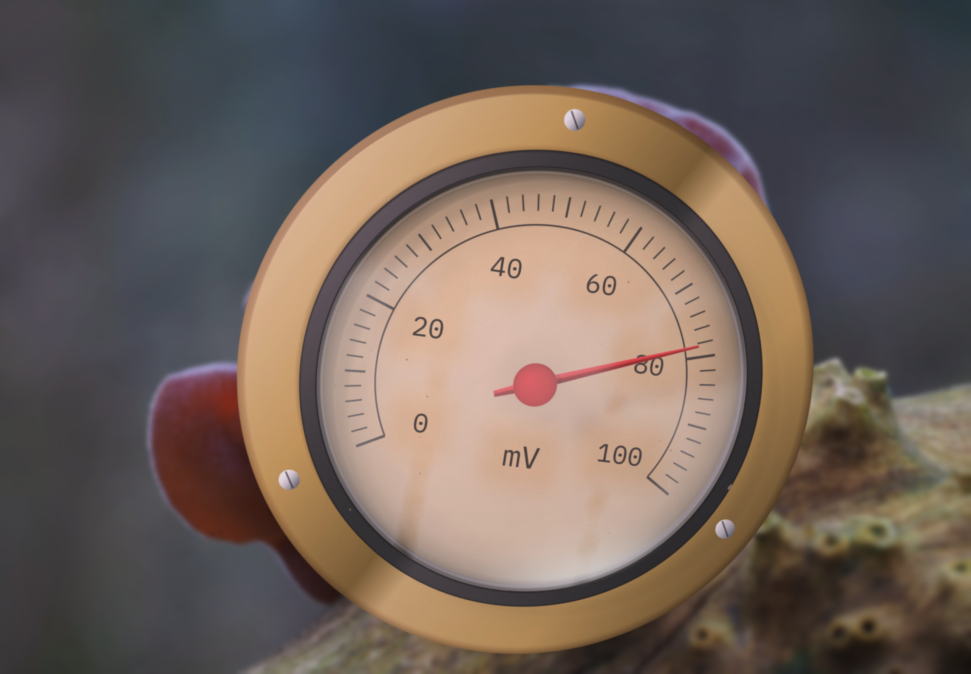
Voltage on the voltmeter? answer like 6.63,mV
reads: 78,mV
